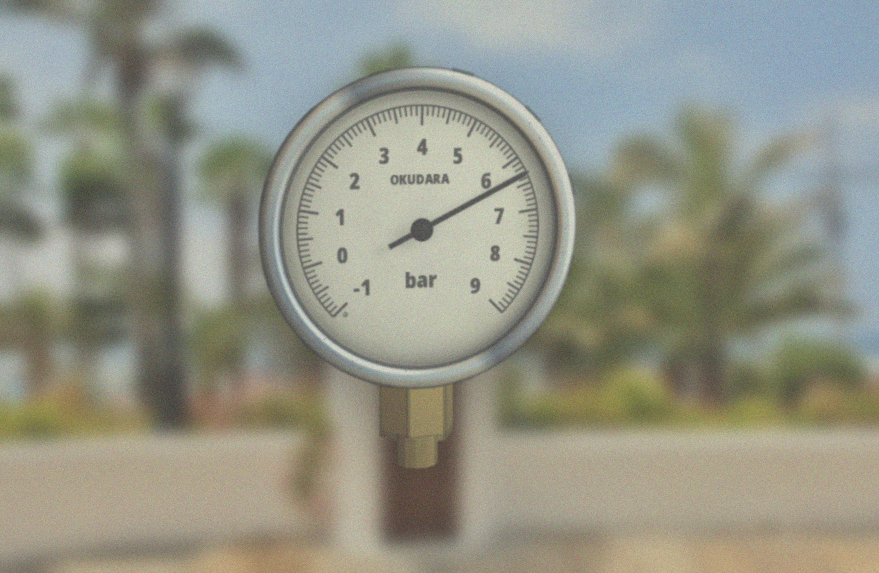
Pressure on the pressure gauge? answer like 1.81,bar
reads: 6.3,bar
